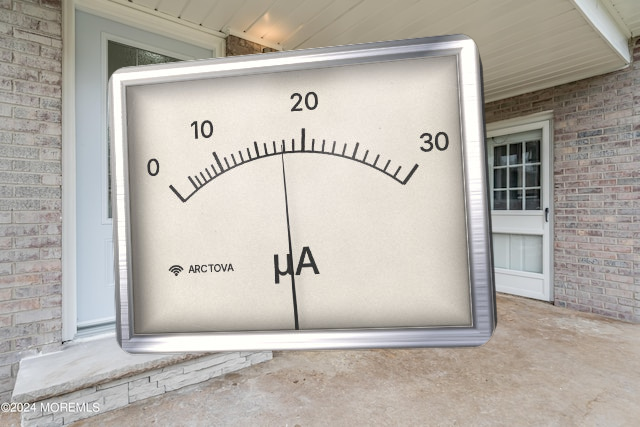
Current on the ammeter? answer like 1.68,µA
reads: 18,µA
